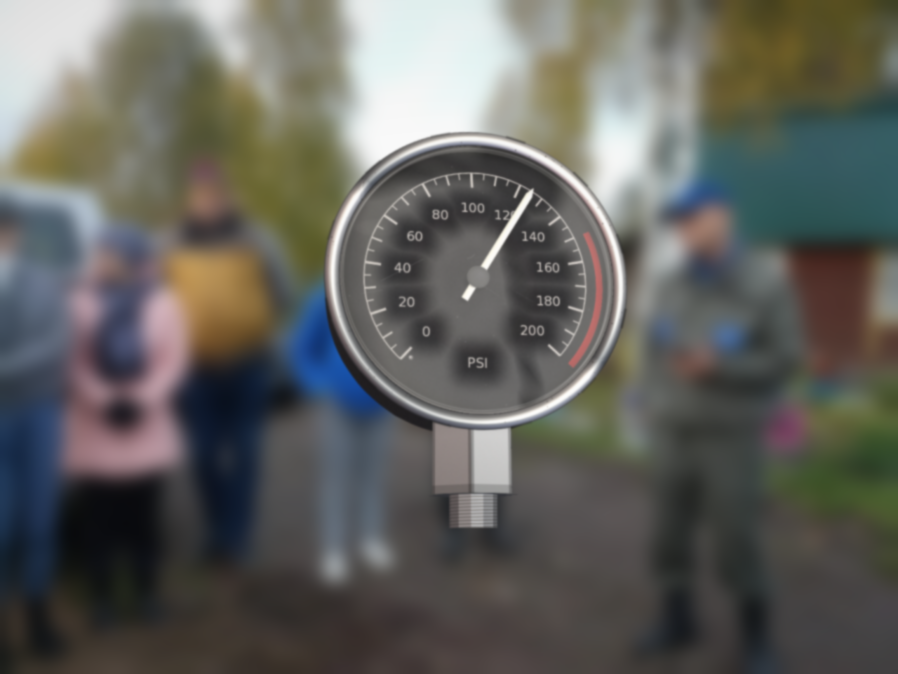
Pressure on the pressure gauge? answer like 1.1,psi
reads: 125,psi
